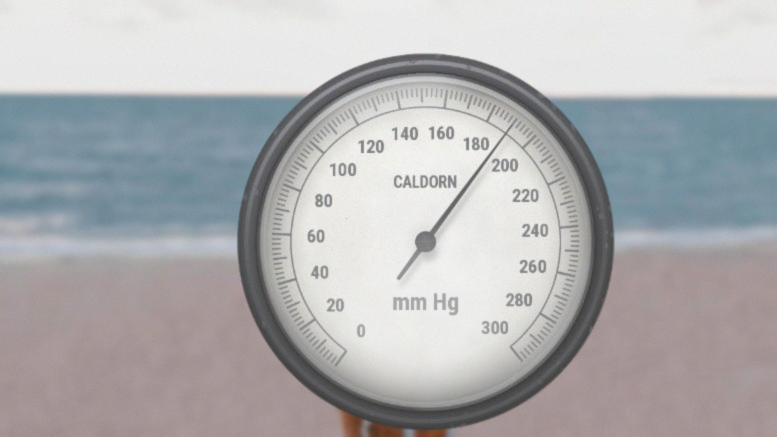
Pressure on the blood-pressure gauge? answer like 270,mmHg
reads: 190,mmHg
